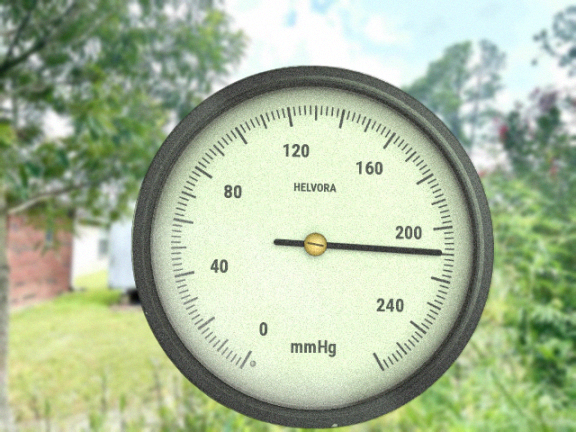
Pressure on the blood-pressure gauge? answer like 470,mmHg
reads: 210,mmHg
